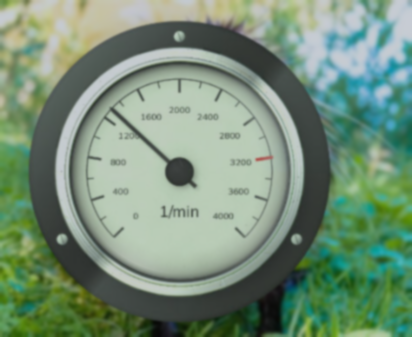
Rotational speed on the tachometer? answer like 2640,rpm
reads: 1300,rpm
